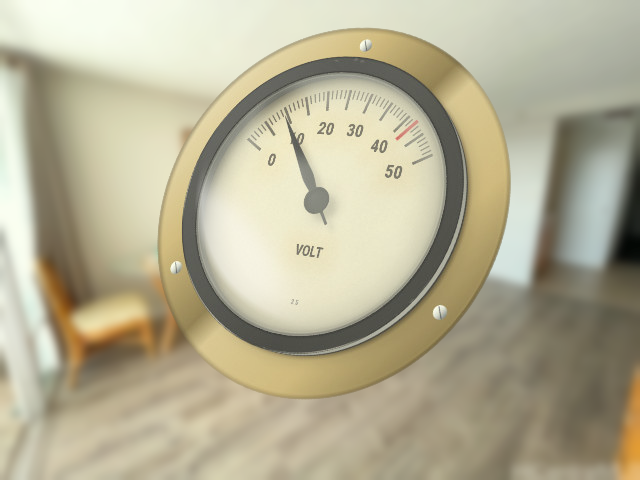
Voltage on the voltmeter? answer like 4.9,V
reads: 10,V
